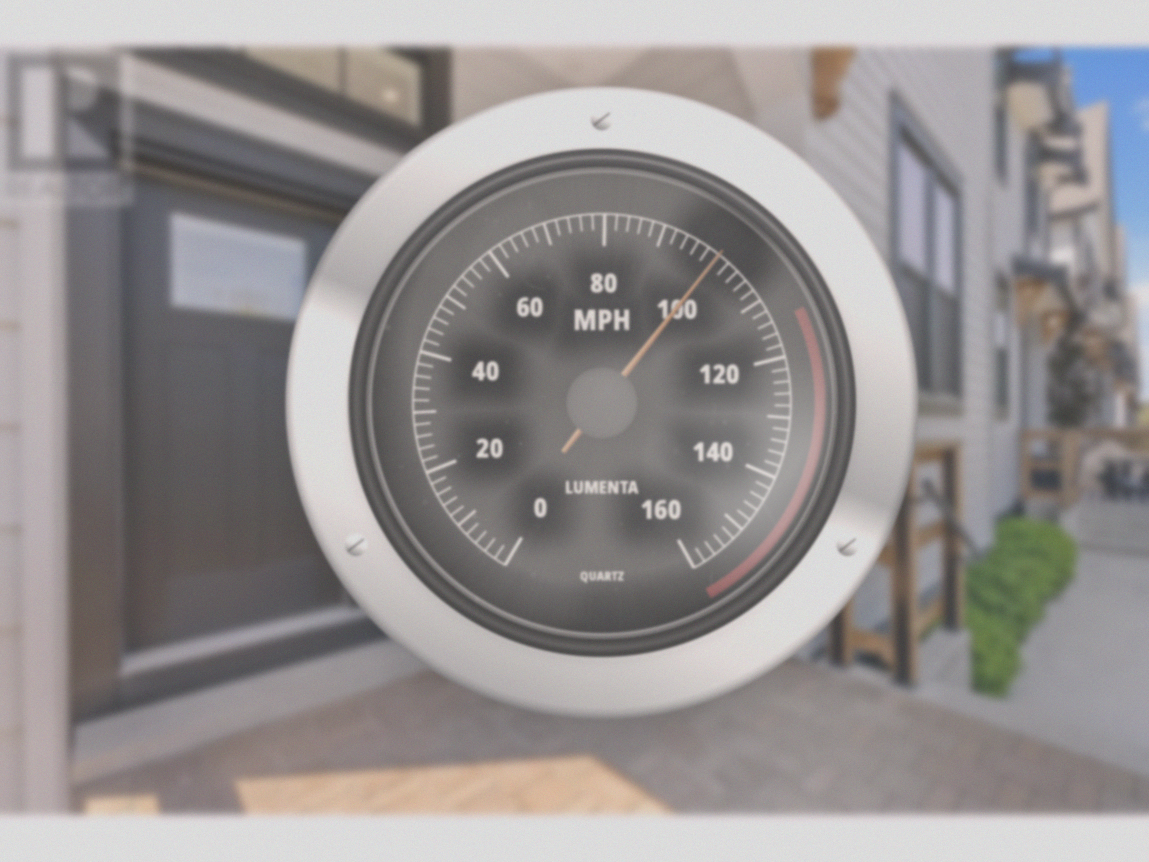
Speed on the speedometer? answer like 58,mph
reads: 100,mph
